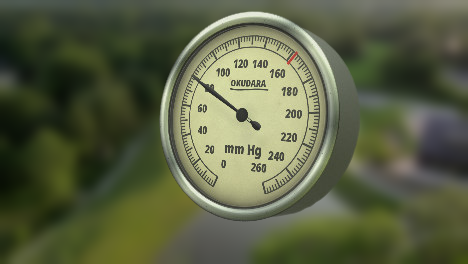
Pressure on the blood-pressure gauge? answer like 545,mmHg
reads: 80,mmHg
